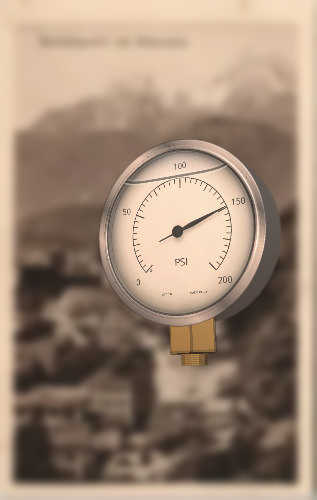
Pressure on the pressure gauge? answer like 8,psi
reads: 150,psi
